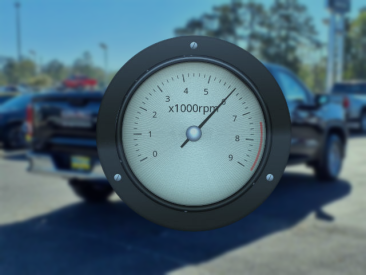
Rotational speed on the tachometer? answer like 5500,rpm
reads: 6000,rpm
